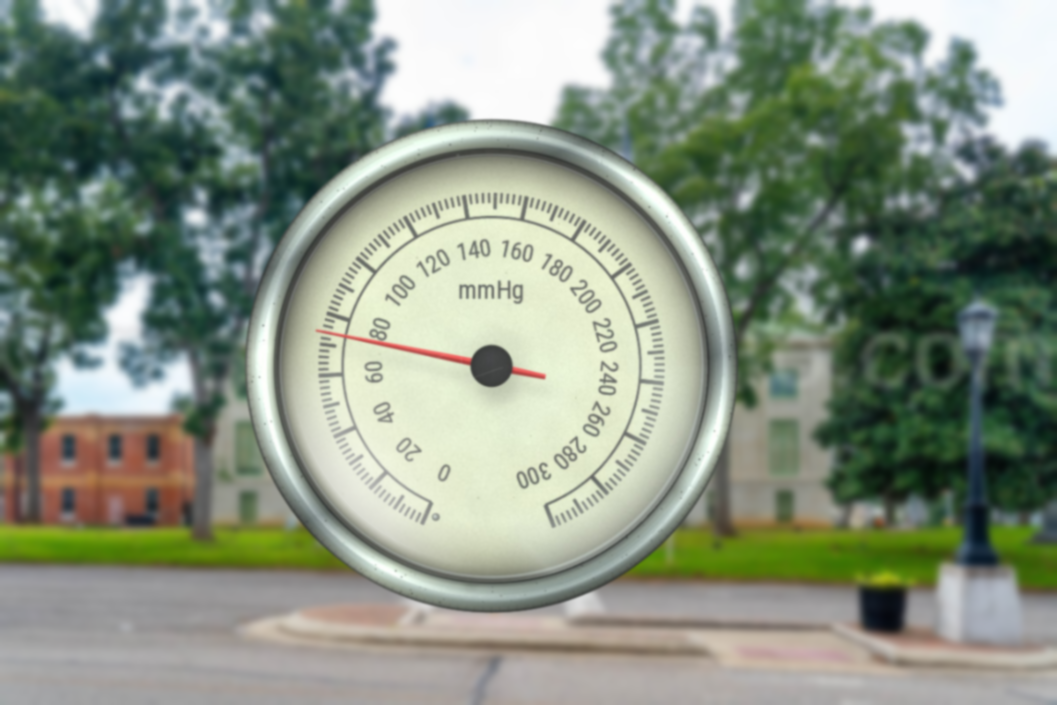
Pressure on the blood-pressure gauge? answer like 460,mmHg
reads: 74,mmHg
